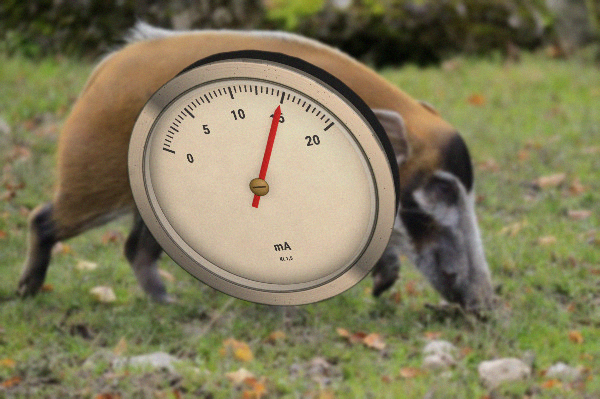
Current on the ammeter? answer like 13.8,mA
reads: 15,mA
